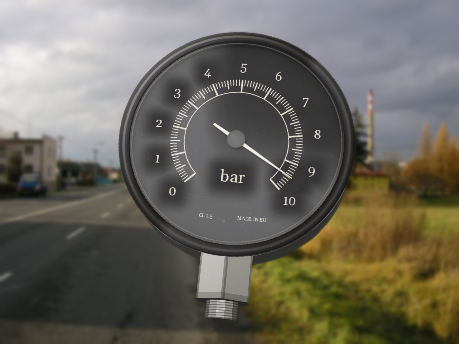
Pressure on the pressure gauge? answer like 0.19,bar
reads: 9.5,bar
